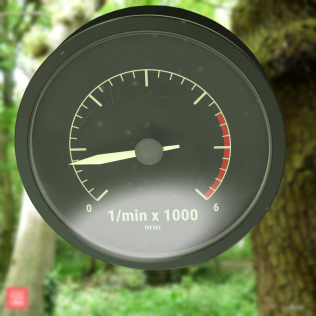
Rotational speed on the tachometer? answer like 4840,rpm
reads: 800,rpm
